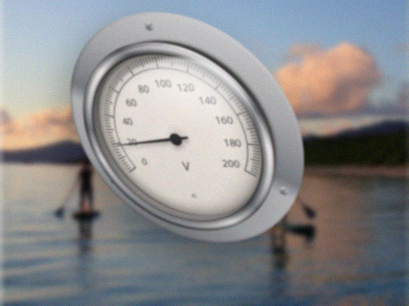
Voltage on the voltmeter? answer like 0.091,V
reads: 20,V
